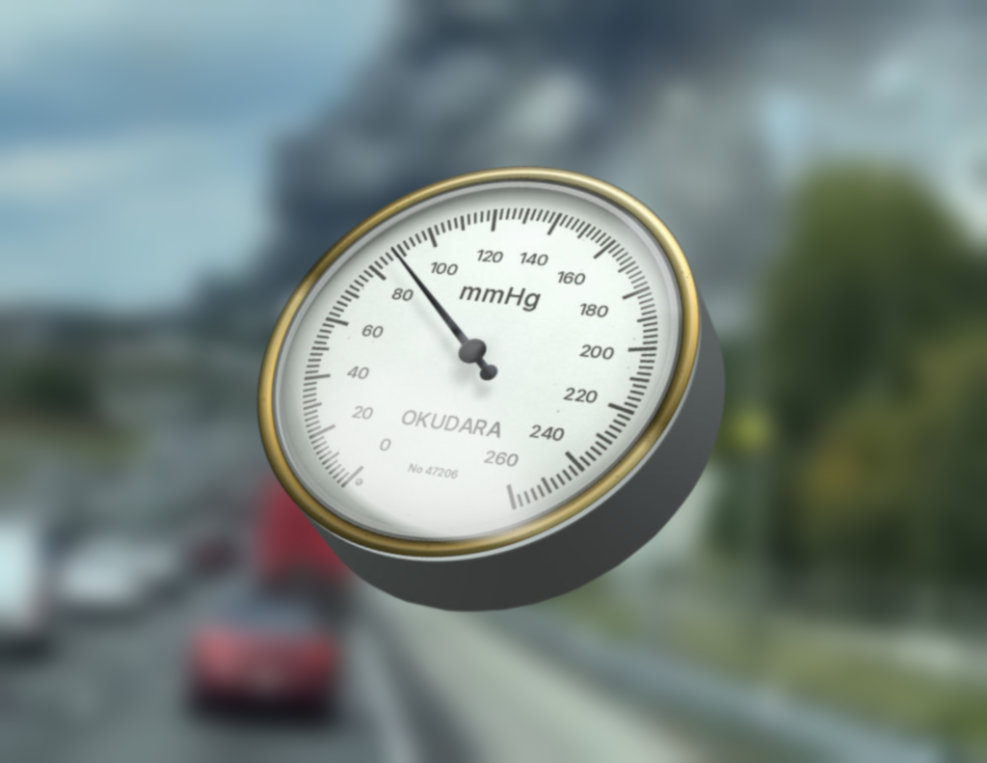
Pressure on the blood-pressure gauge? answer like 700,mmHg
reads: 88,mmHg
